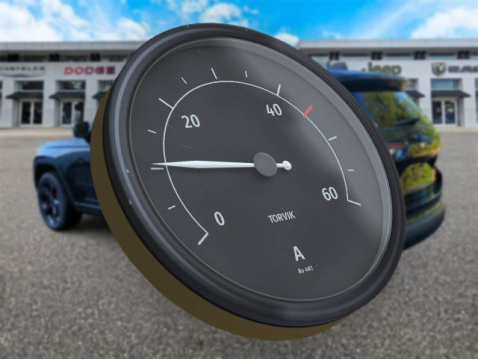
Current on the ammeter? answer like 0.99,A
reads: 10,A
